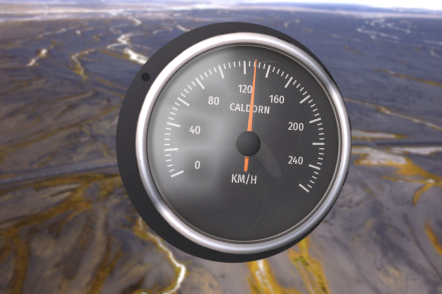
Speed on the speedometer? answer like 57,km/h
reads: 128,km/h
